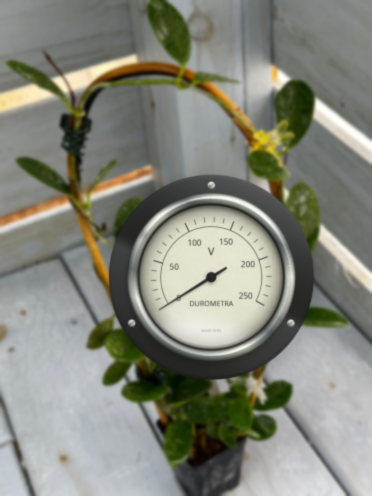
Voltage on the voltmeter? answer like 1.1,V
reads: 0,V
